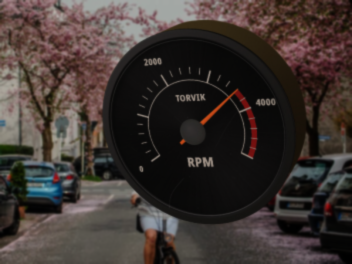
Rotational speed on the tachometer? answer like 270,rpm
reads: 3600,rpm
